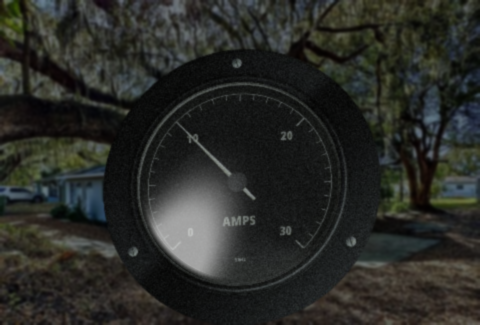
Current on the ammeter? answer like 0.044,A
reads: 10,A
